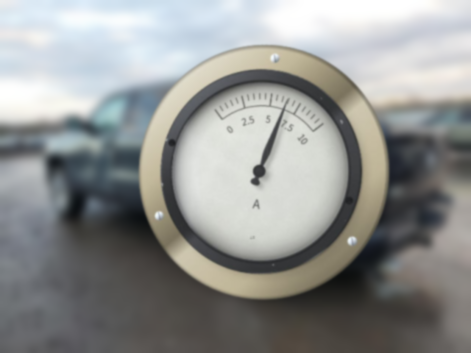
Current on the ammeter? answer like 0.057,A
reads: 6.5,A
